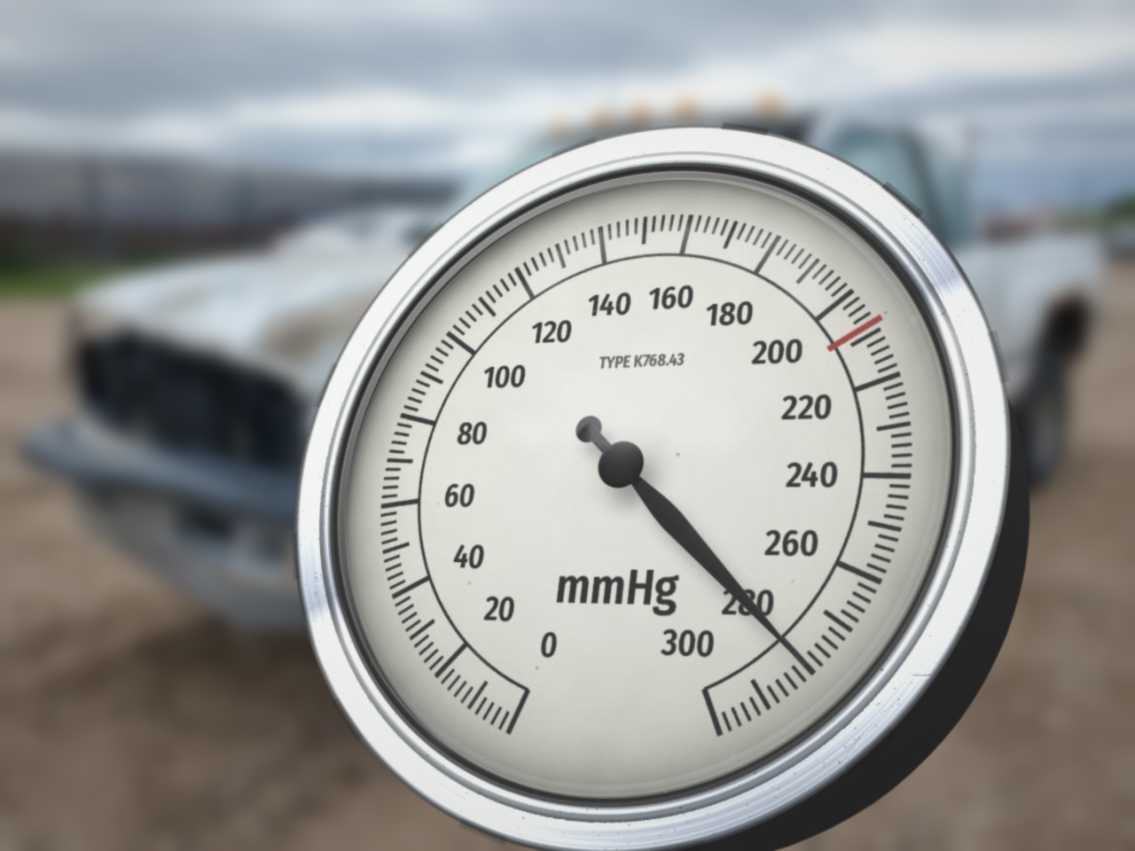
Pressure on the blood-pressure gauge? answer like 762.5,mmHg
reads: 280,mmHg
